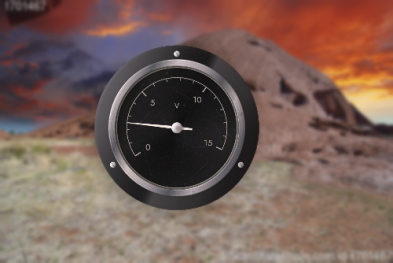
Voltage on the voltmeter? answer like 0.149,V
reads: 2.5,V
